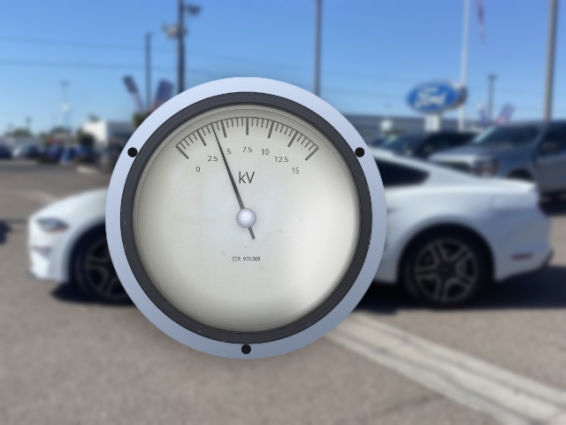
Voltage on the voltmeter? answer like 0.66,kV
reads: 4,kV
